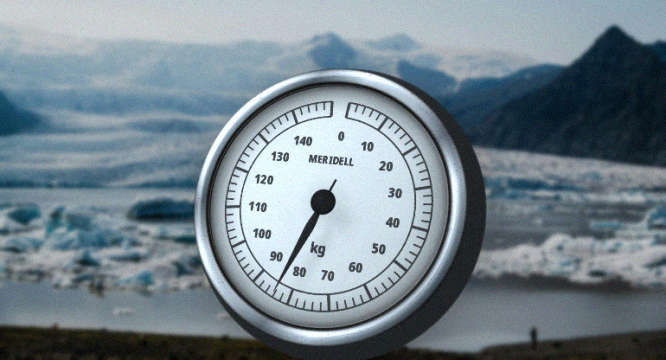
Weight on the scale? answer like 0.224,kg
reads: 84,kg
